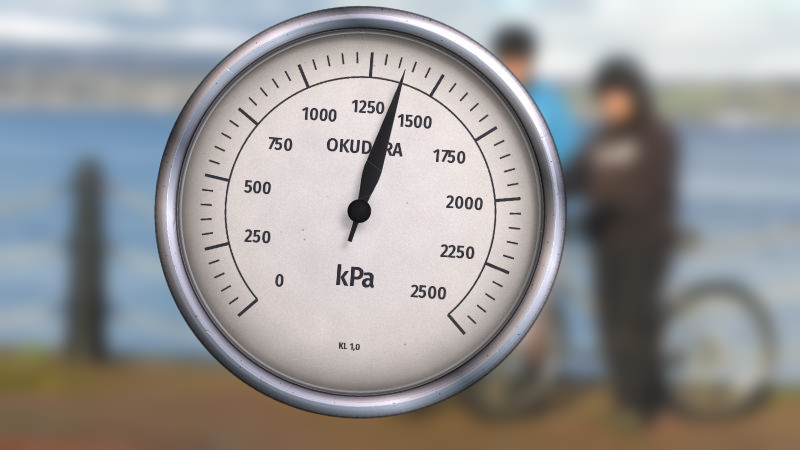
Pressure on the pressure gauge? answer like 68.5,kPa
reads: 1375,kPa
